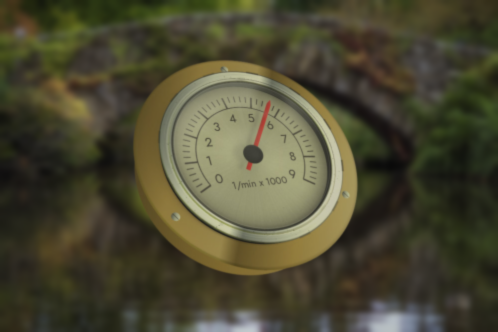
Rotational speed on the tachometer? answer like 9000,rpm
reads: 5600,rpm
